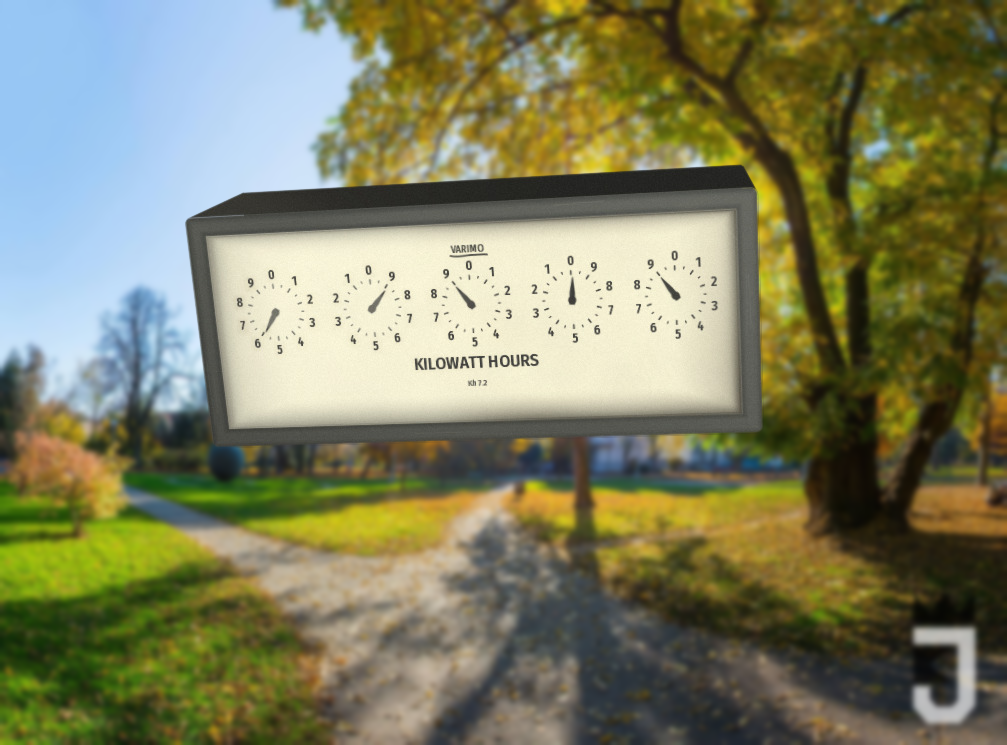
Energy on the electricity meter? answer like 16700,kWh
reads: 58899,kWh
